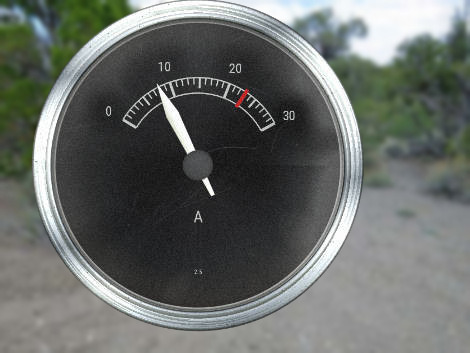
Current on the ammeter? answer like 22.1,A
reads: 8,A
